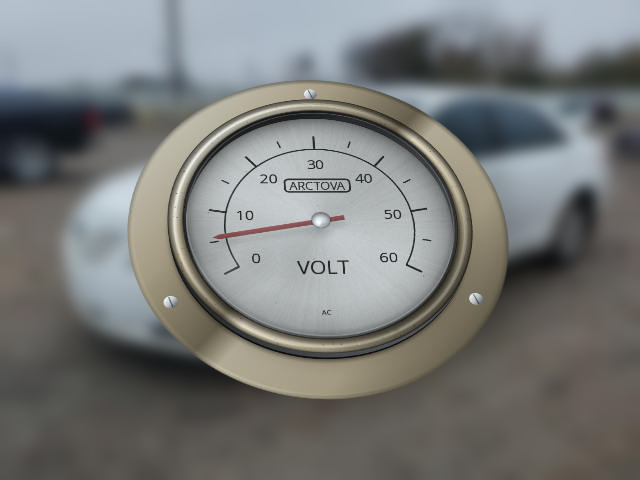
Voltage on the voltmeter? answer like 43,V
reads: 5,V
